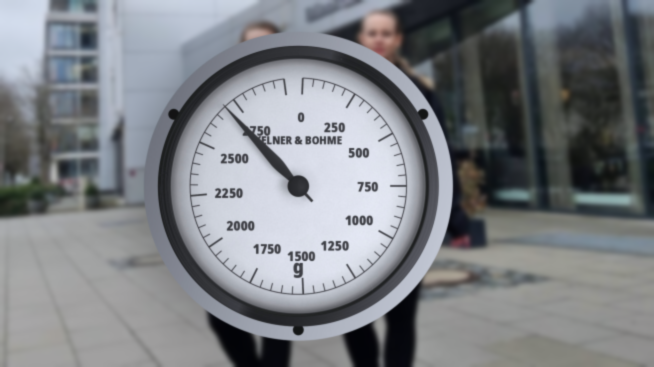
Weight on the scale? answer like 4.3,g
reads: 2700,g
